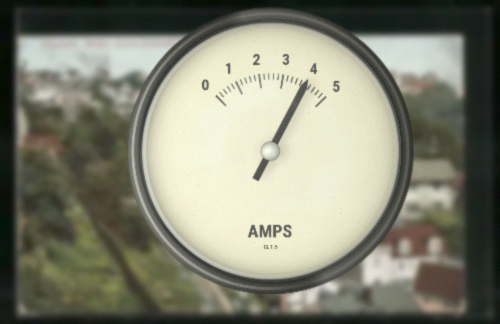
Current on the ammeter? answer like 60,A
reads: 4,A
